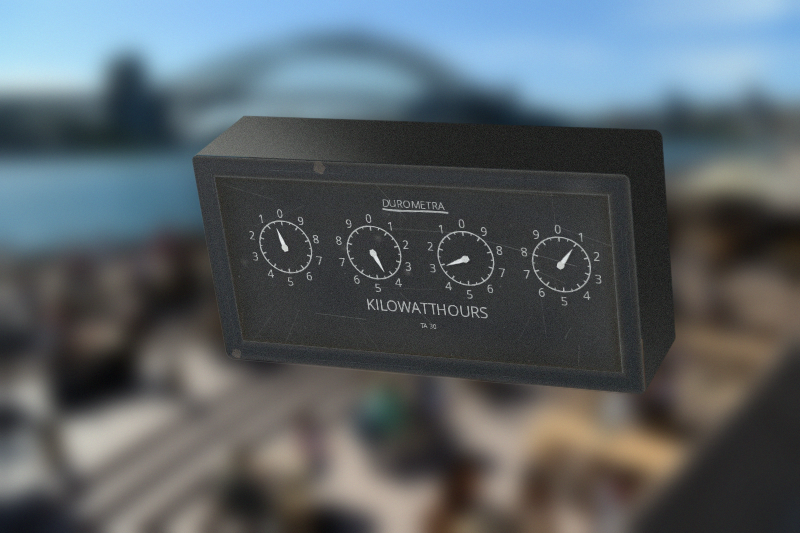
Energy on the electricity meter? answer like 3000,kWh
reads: 431,kWh
